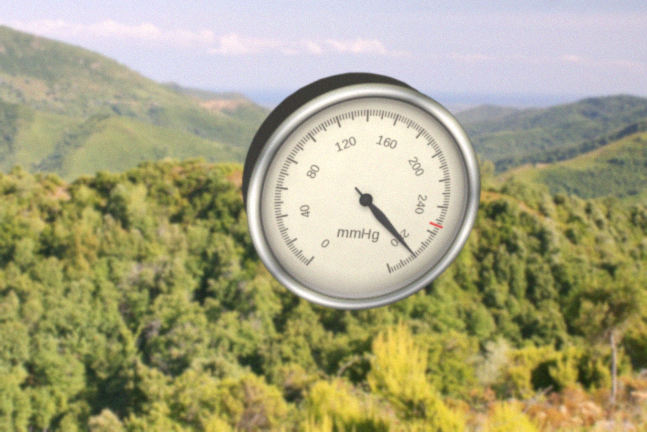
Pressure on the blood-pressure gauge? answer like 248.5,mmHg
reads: 280,mmHg
